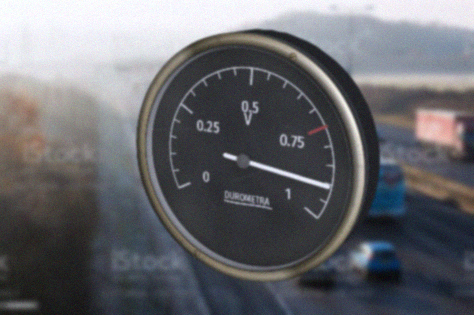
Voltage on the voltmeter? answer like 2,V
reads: 0.9,V
